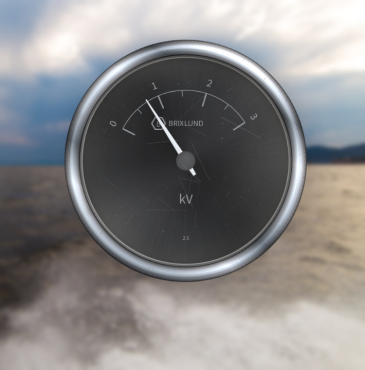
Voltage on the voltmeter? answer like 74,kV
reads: 0.75,kV
